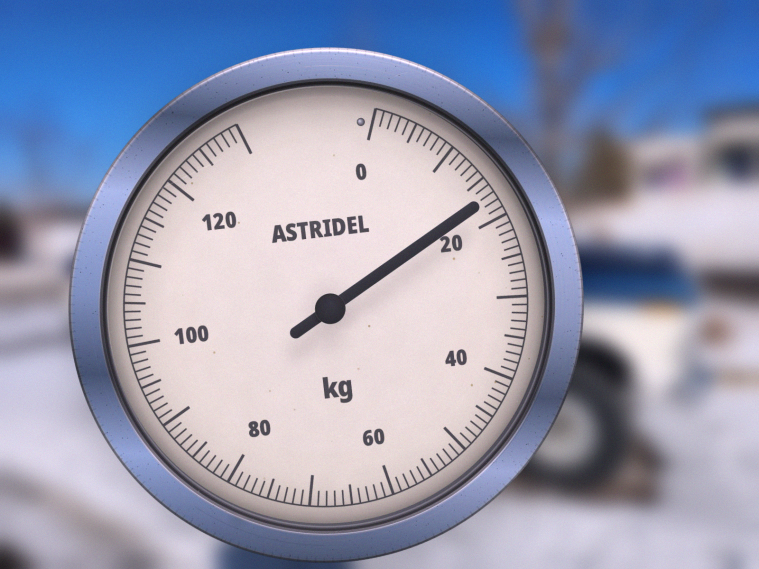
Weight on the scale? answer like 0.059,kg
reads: 17,kg
